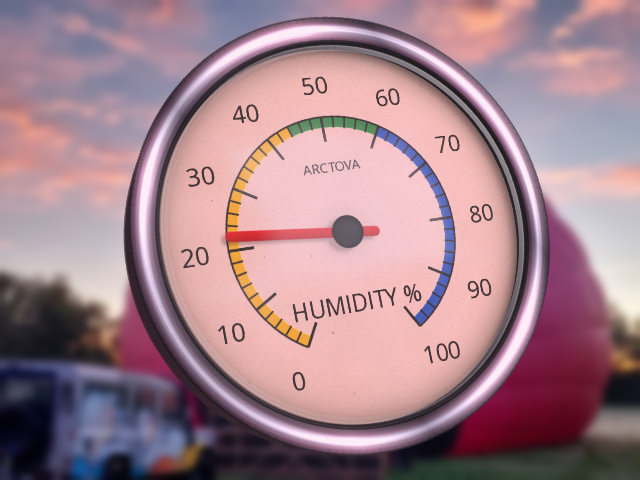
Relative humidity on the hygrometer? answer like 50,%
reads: 22,%
